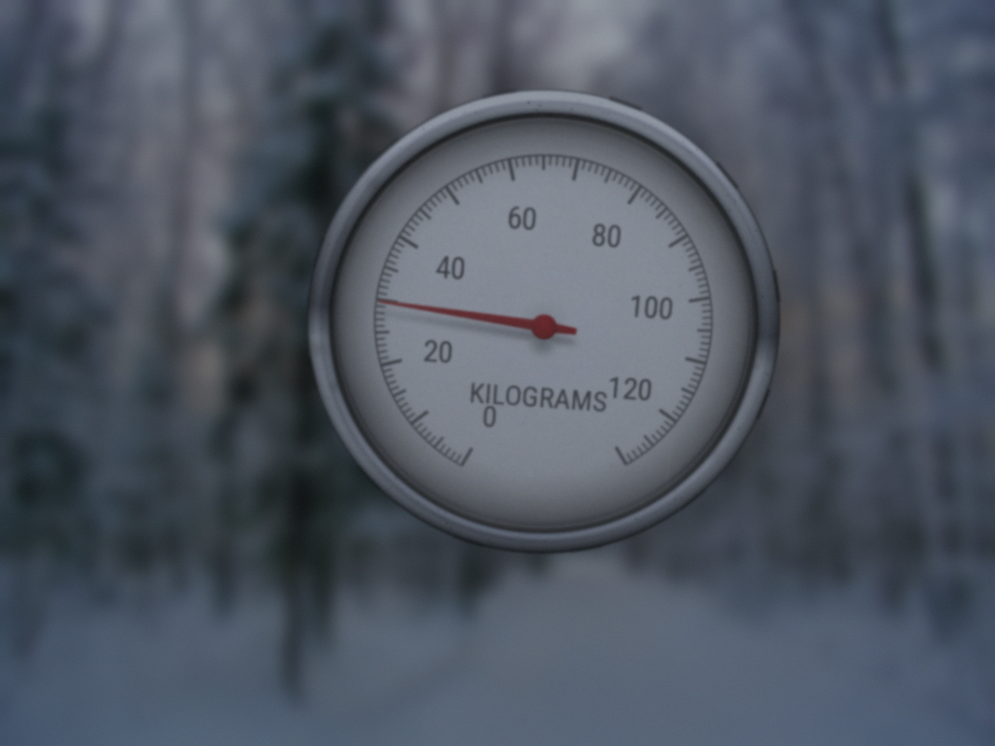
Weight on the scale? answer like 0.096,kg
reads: 30,kg
